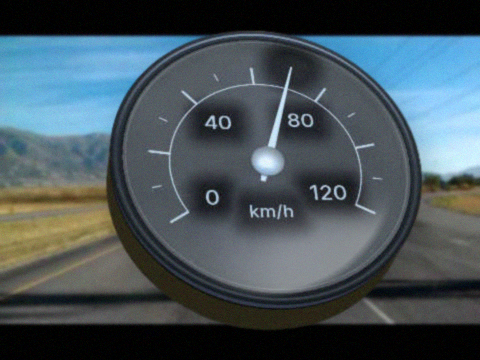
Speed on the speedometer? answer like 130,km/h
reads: 70,km/h
